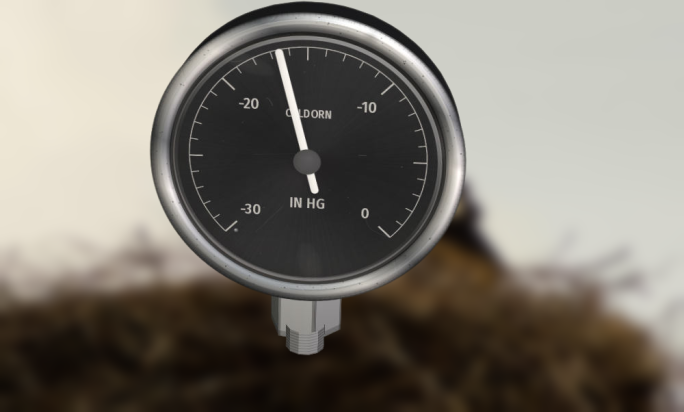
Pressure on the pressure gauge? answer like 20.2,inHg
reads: -16.5,inHg
